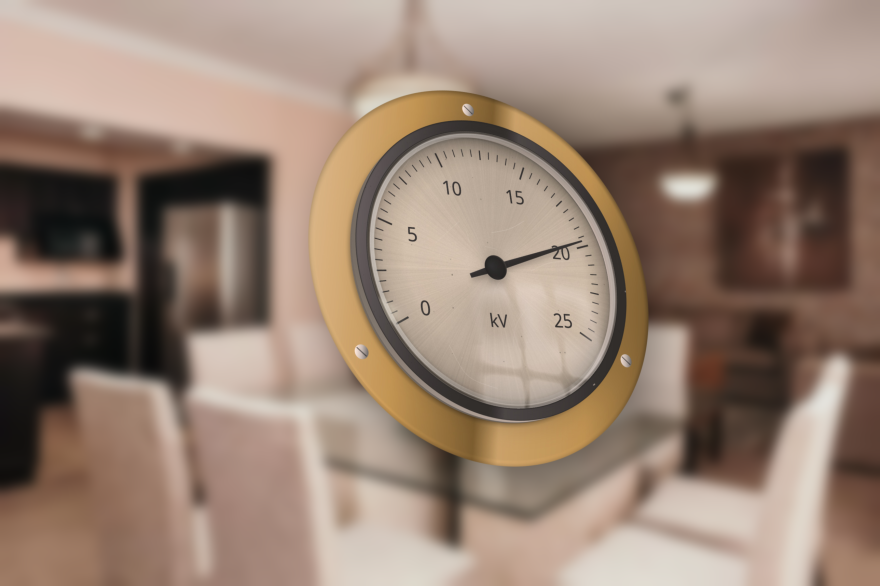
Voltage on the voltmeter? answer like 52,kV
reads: 19.75,kV
